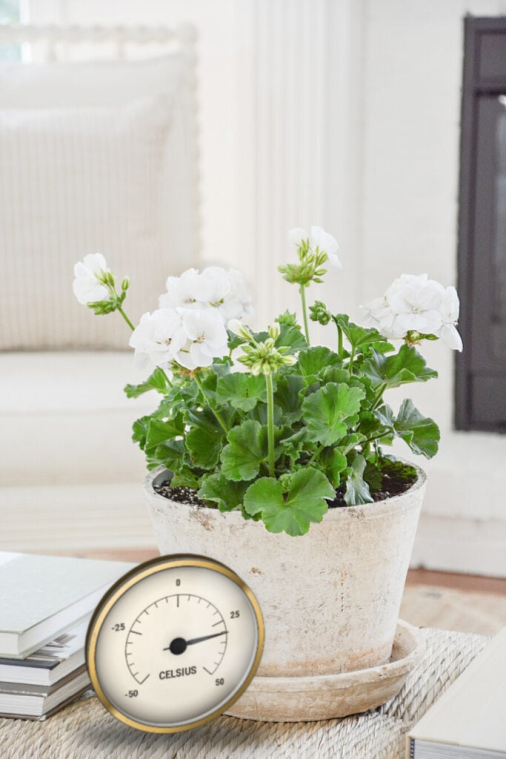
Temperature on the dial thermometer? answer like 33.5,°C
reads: 30,°C
